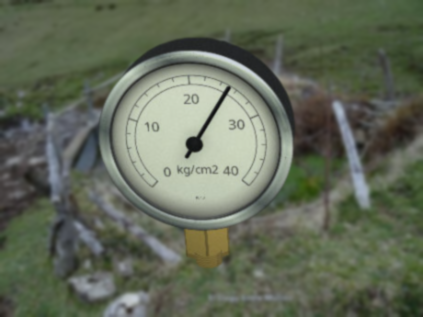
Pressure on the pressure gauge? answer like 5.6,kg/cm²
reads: 25,kg/cm²
